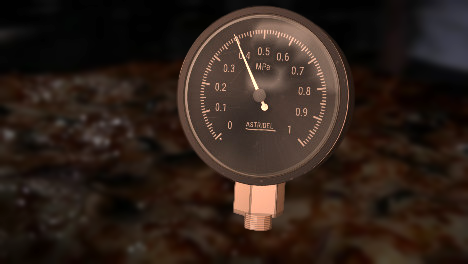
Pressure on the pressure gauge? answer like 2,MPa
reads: 0.4,MPa
